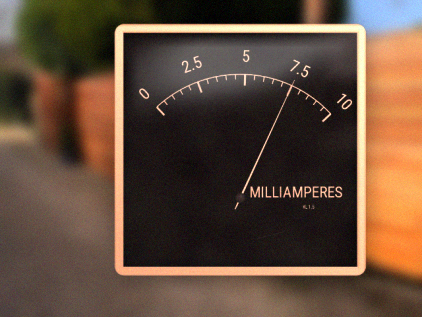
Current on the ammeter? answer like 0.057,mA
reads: 7.5,mA
